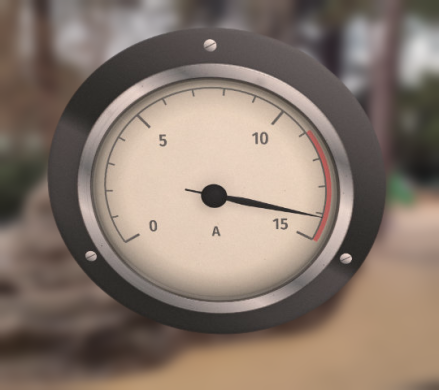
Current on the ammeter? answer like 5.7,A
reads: 14,A
